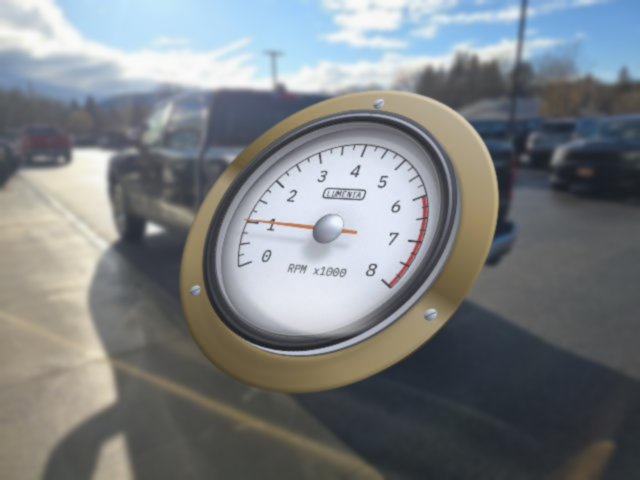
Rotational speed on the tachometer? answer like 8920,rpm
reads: 1000,rpm
